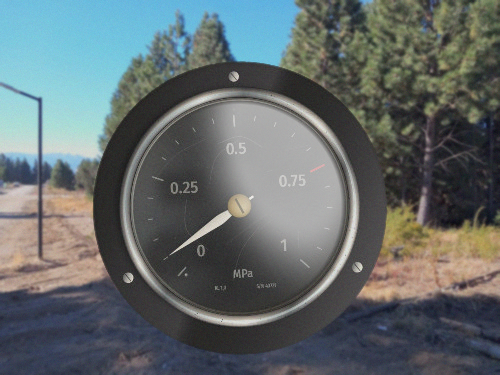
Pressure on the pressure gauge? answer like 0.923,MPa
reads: 0.05,MPa
